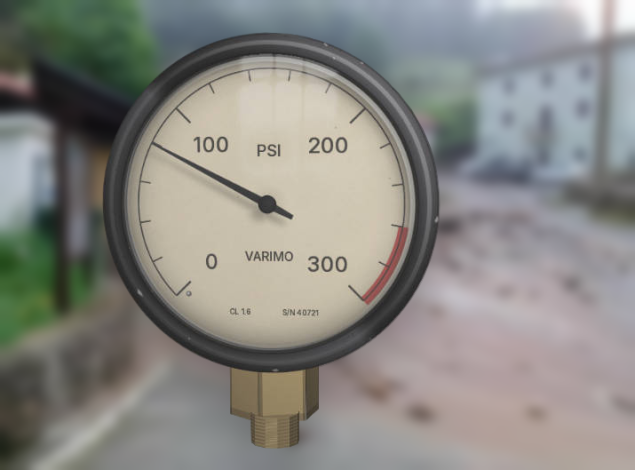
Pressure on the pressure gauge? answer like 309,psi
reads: 80,psi
